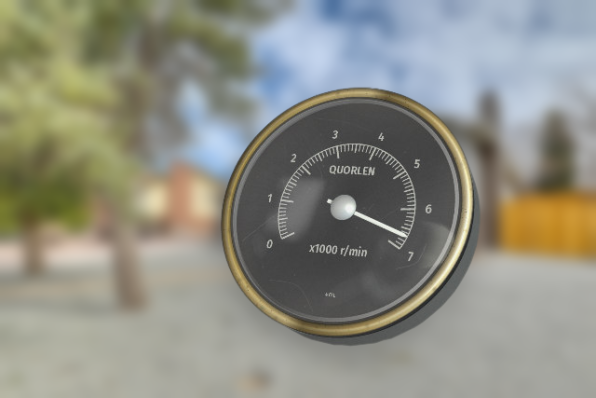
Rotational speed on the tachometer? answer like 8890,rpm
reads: 6700,rpm
